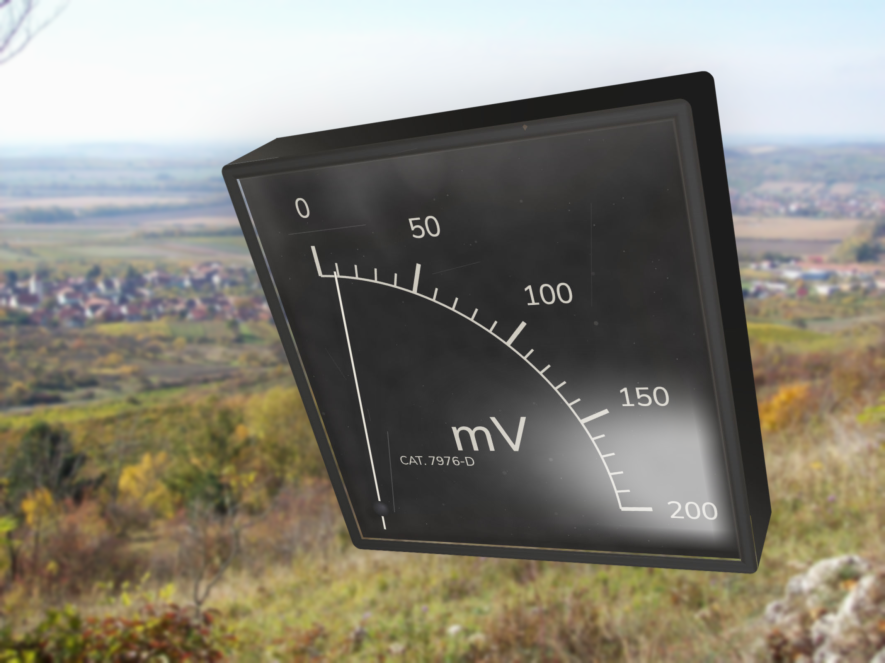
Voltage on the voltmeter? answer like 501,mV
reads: 10,mV
